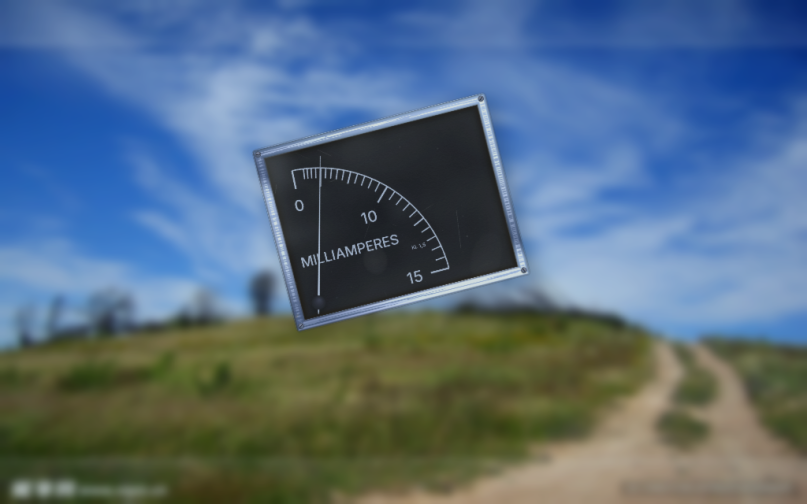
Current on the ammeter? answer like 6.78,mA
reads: 5,mA
